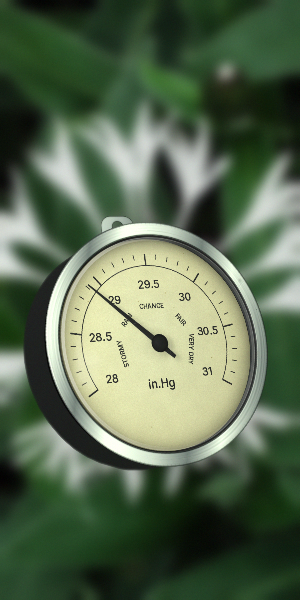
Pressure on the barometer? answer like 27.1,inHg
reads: 28.9,inHg
